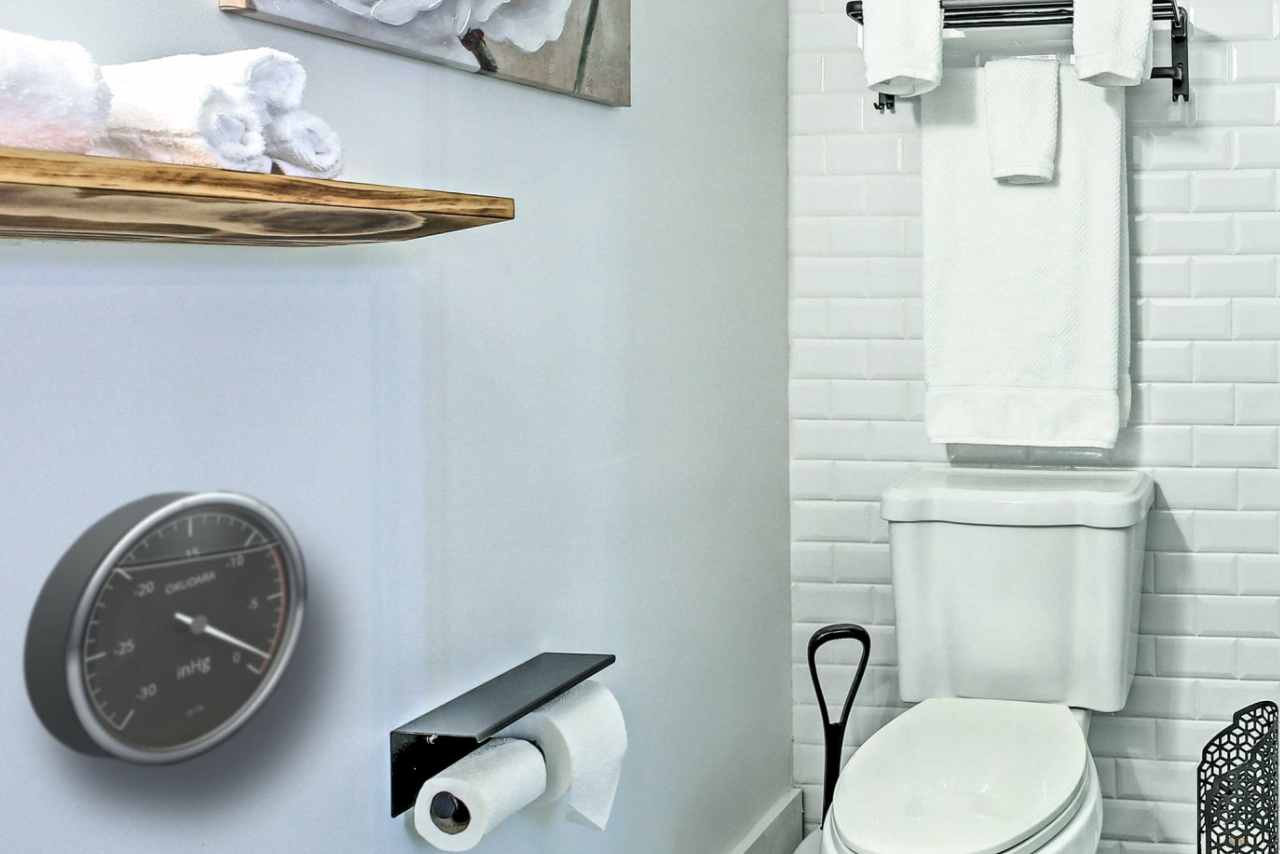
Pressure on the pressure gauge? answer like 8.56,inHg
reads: -1,inHg
